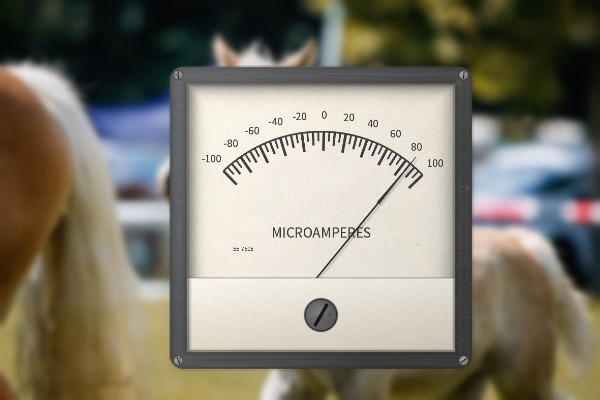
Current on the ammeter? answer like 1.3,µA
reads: 85,µA
